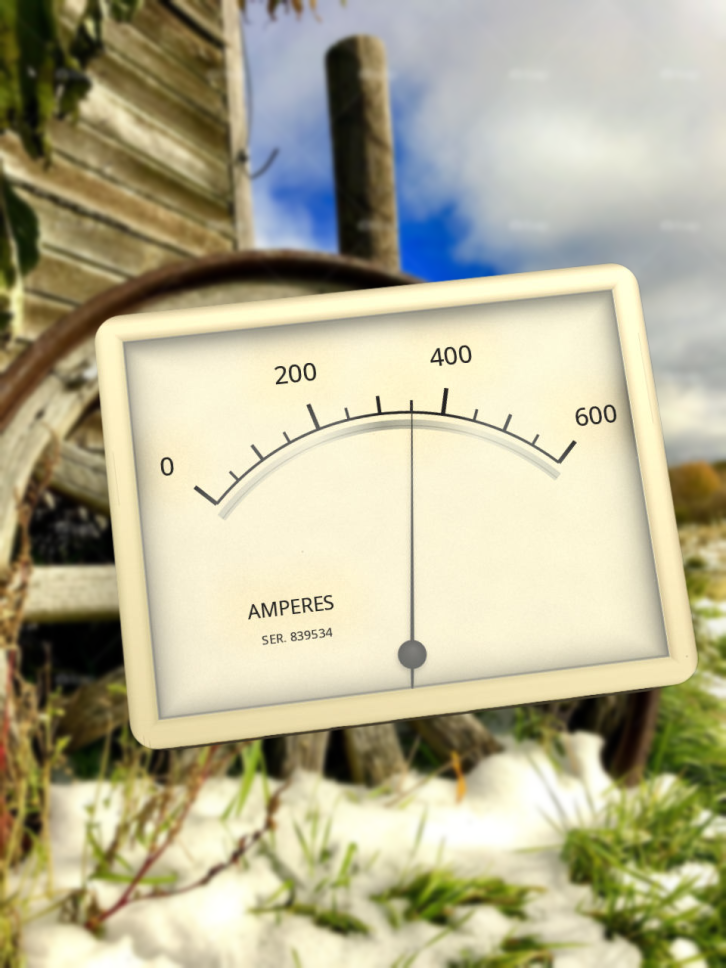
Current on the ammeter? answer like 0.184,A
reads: 350,A
